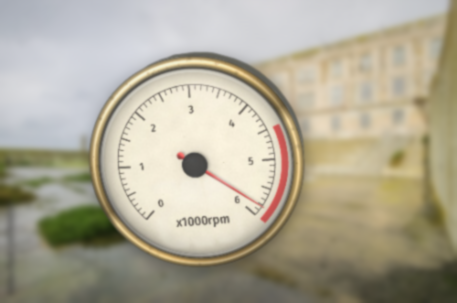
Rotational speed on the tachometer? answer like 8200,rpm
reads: 5800,rpm
